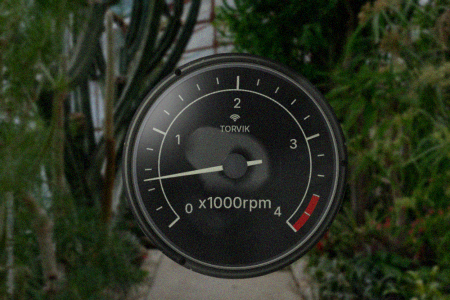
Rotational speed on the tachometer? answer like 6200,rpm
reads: 500,rpm
